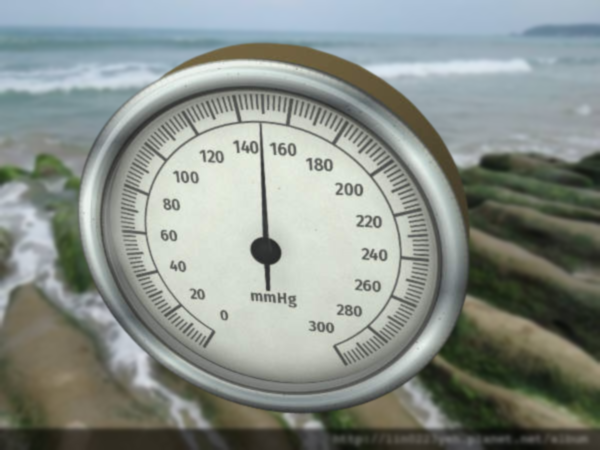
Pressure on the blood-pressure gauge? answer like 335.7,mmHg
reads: 150,mmHg
